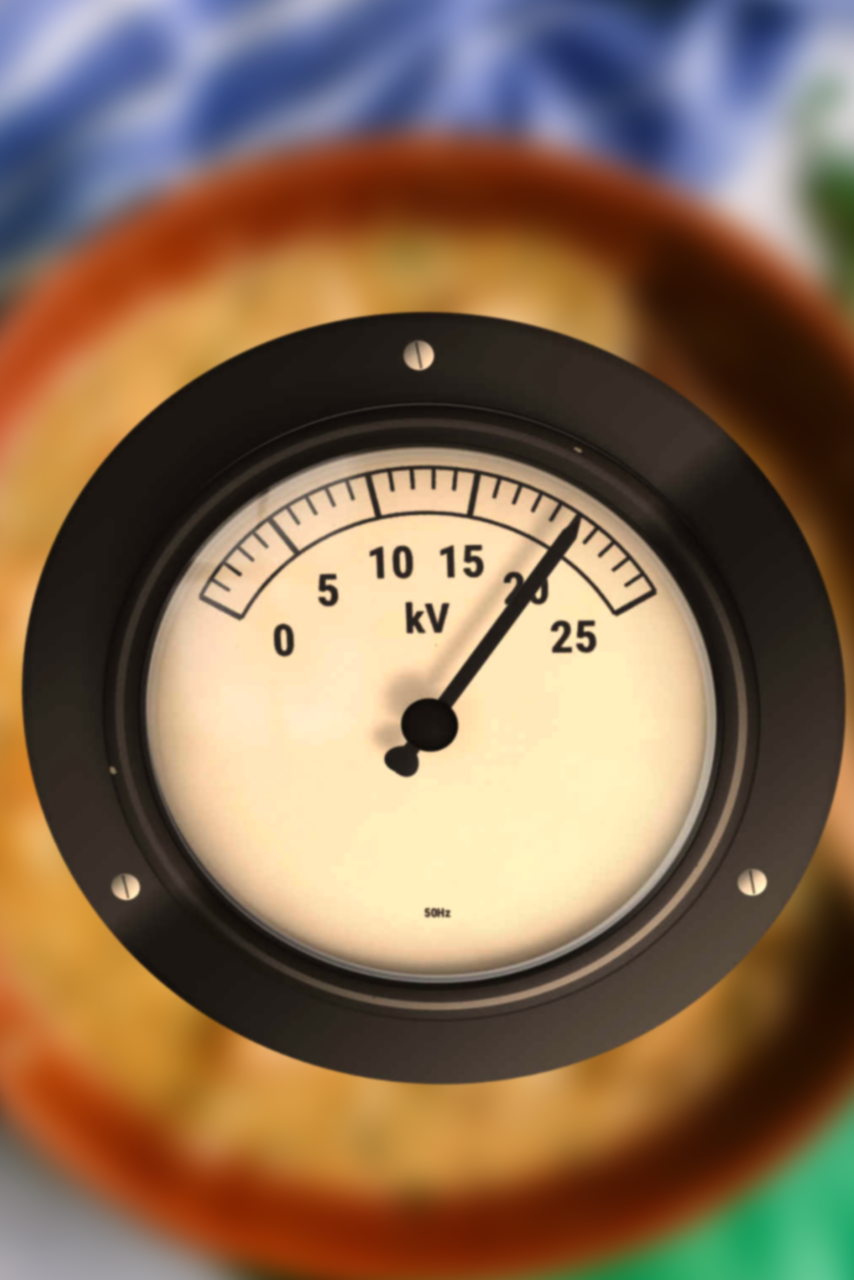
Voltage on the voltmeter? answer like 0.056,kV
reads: 20,kV
